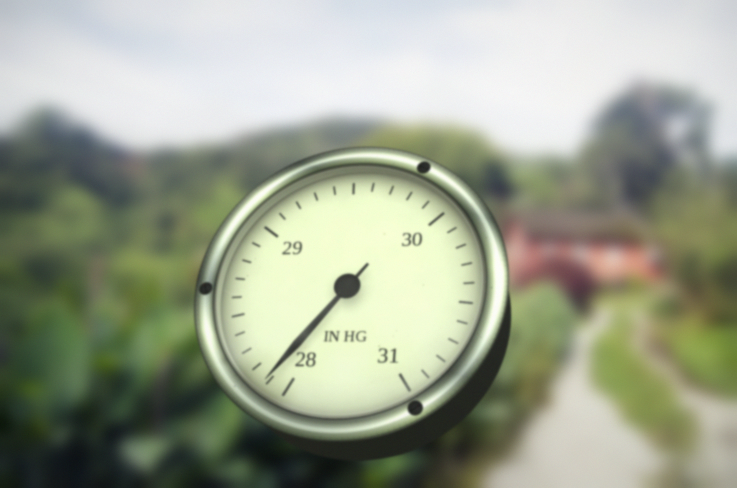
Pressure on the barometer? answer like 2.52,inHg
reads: 28.1,inHg
